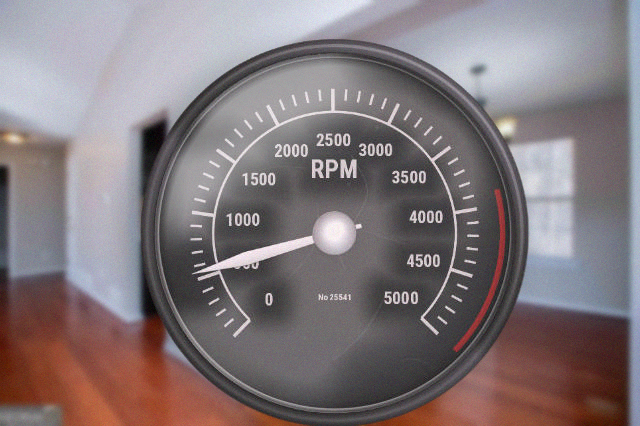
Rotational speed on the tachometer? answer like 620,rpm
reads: 550,rpm
